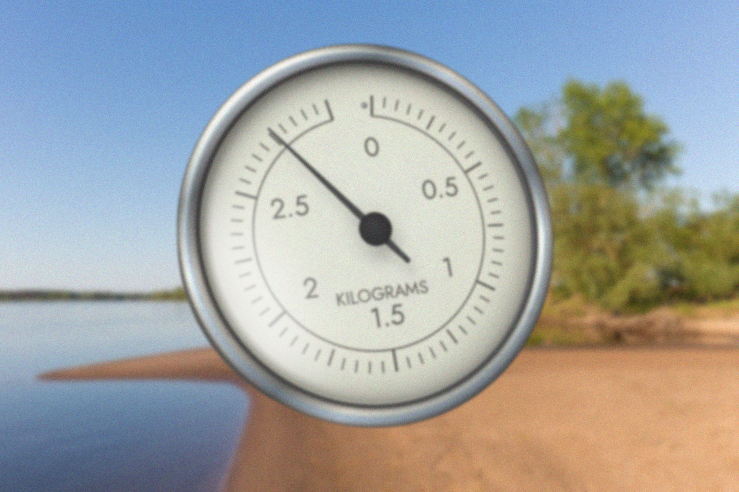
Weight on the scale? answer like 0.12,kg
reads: 2.75,kg
